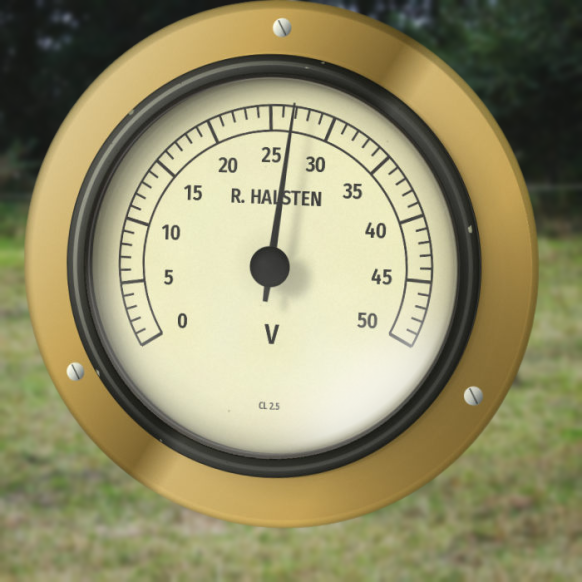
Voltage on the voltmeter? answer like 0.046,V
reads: 27,V
